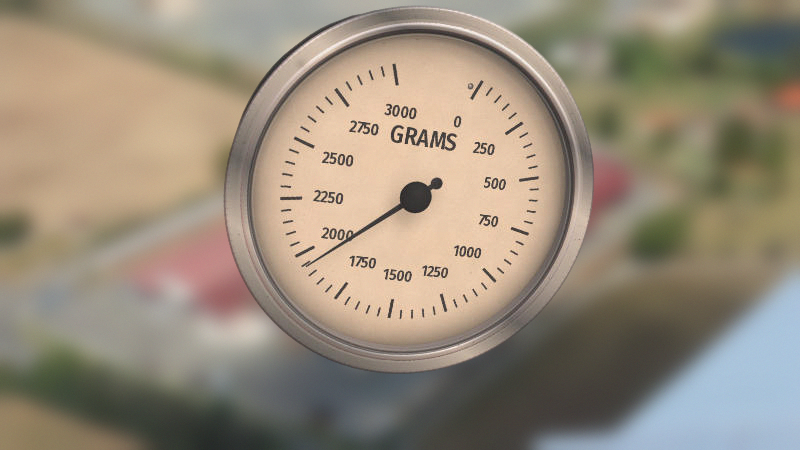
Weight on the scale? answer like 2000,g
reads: 1950,g
